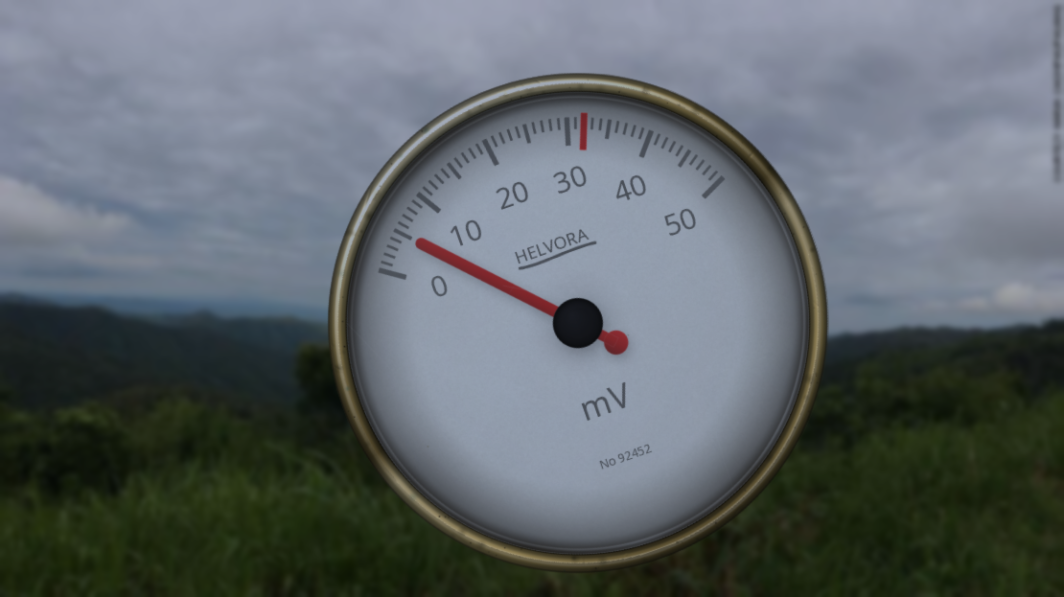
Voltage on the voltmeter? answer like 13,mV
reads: 5,mV
